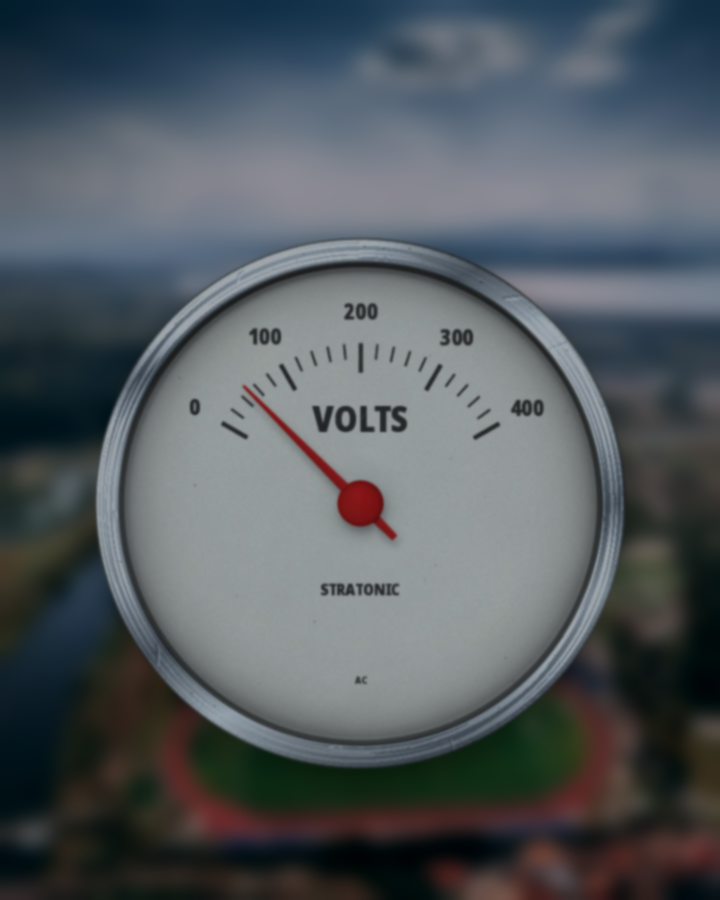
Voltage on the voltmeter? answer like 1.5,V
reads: 50,V
